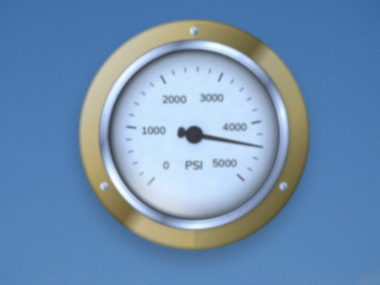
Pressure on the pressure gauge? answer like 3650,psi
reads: 4400,psi
